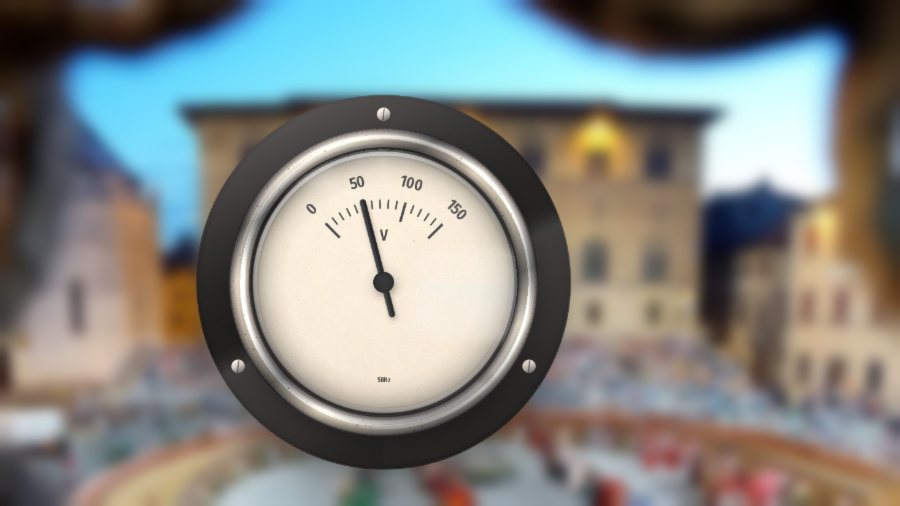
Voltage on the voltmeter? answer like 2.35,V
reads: 50,V
